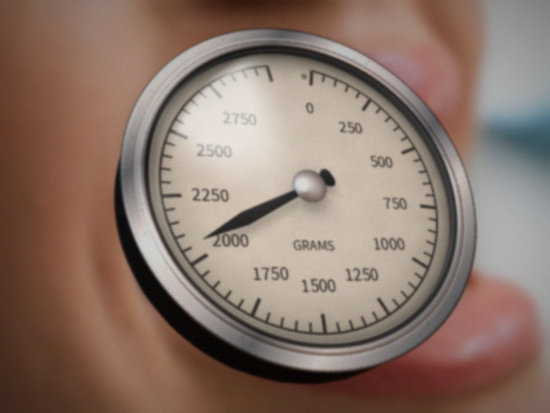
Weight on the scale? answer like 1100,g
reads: 2050,g
